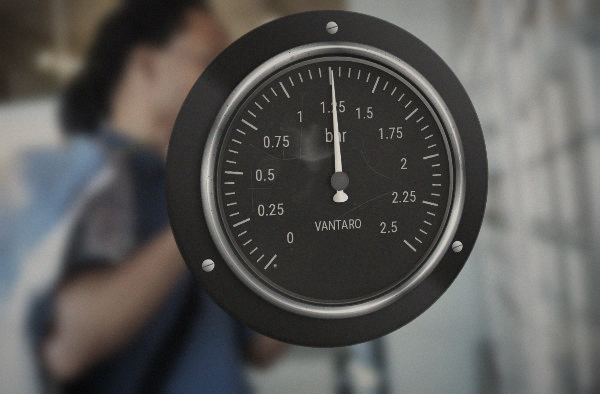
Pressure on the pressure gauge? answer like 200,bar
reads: 1.25,bar
